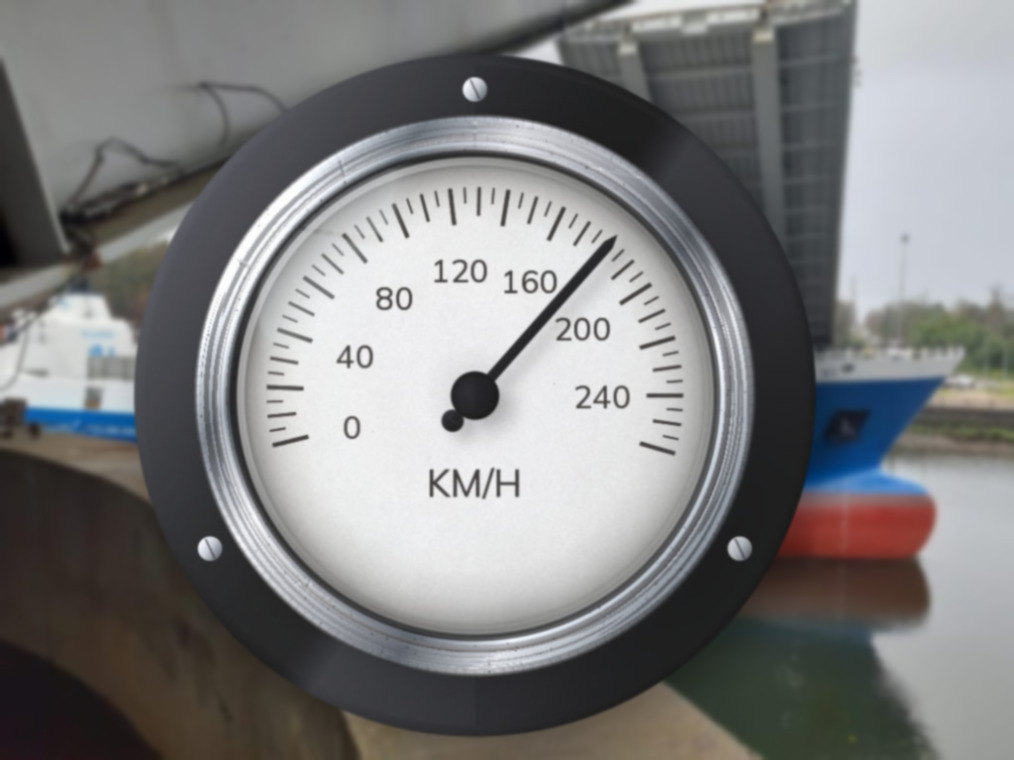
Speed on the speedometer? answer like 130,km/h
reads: 180,km/h
